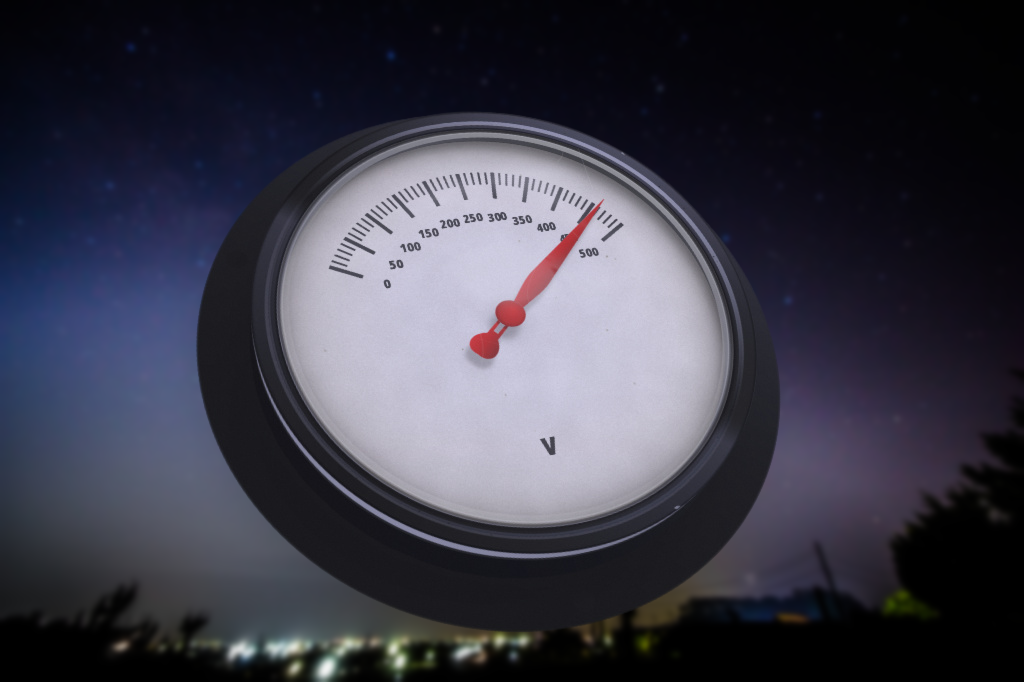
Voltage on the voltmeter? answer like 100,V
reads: 460,V
